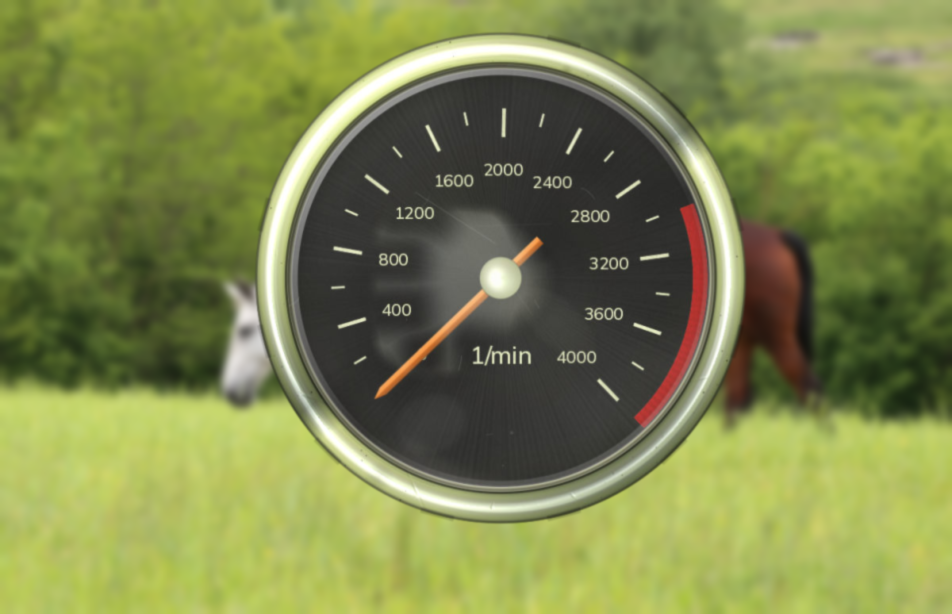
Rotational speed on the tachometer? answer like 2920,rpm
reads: 0,rpm
